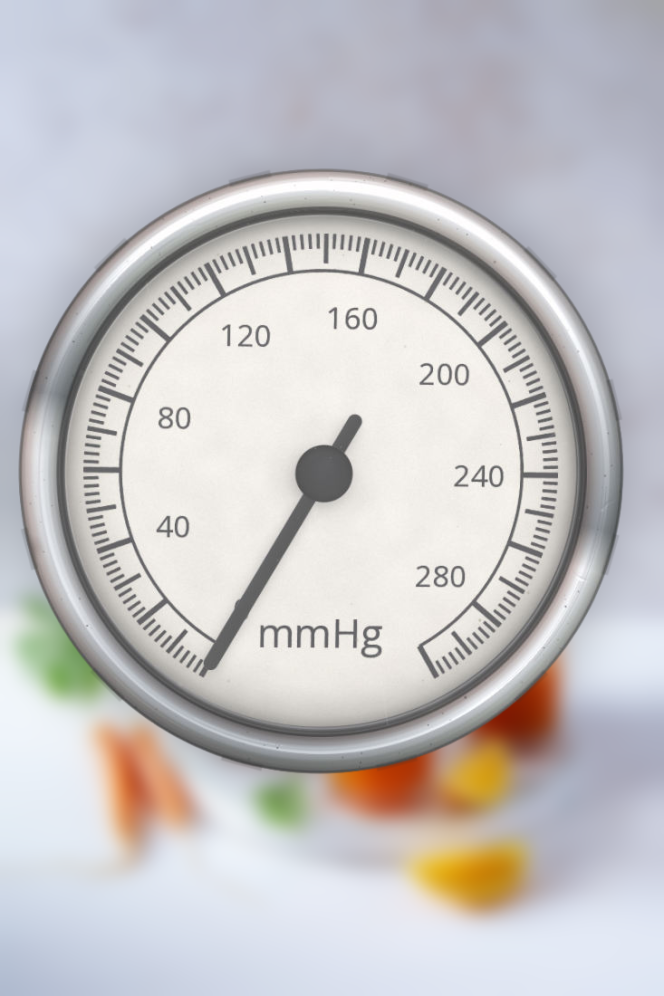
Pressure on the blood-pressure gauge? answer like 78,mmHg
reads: 0,mmHg
